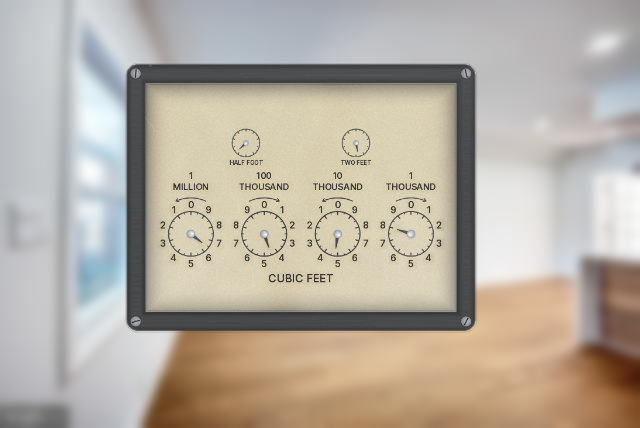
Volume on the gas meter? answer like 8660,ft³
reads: 644800,ft³
